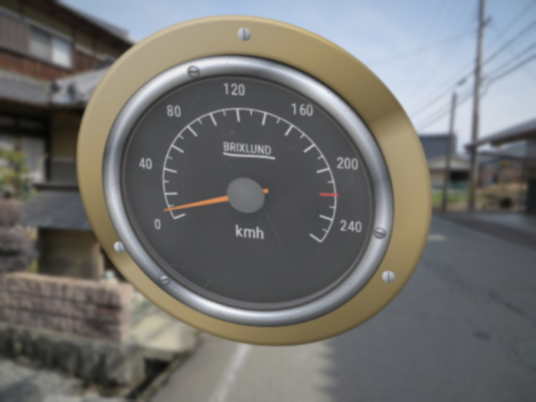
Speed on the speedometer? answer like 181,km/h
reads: 10,km/h
